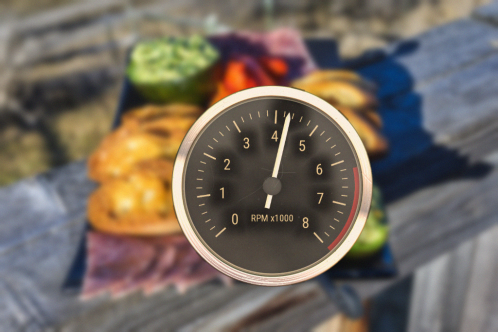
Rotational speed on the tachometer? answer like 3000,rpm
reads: 4300,rpm
